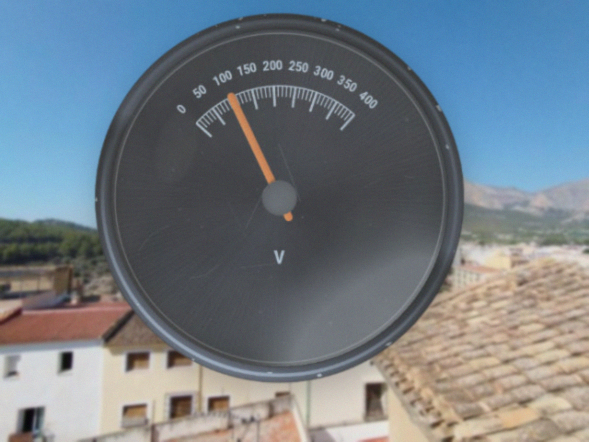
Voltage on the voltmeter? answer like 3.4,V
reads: 100,V
